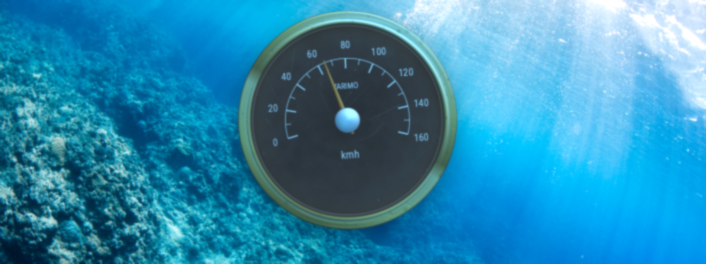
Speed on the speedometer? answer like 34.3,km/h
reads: 65,km/h
